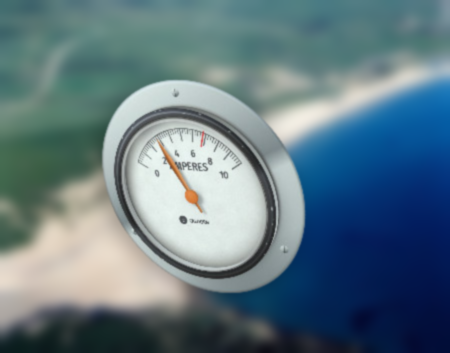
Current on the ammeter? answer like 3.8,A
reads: 3,A
